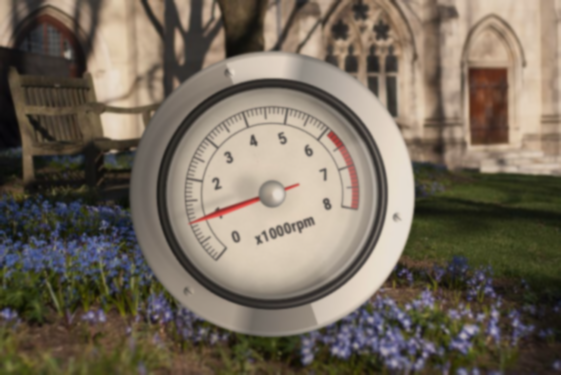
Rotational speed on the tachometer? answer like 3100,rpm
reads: 1000,rpm
